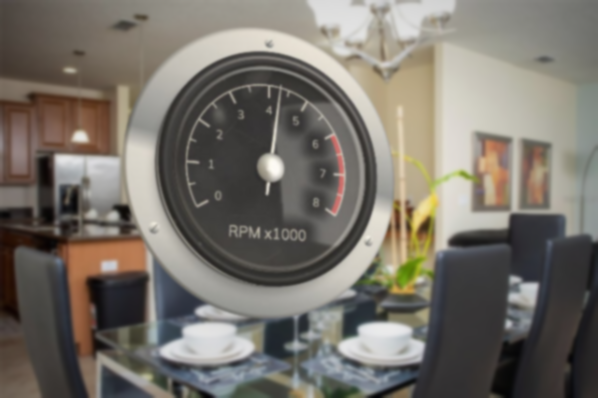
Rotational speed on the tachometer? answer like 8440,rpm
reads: 4250,rpm
